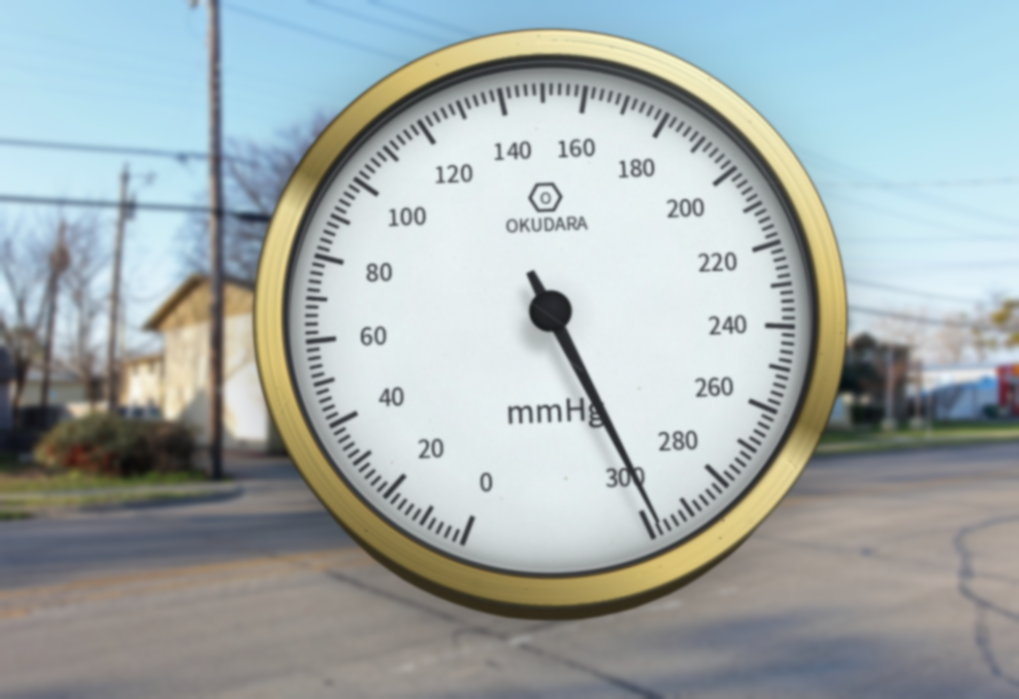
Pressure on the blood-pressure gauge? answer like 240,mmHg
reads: 298,mmHg
